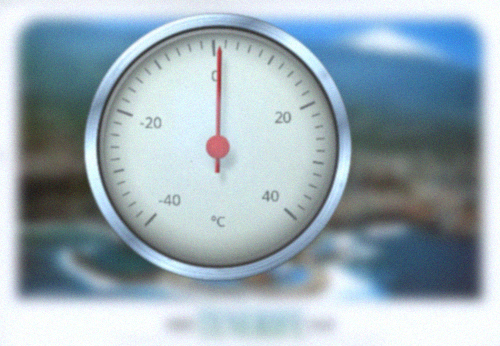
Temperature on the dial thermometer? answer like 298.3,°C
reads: 1,°C
